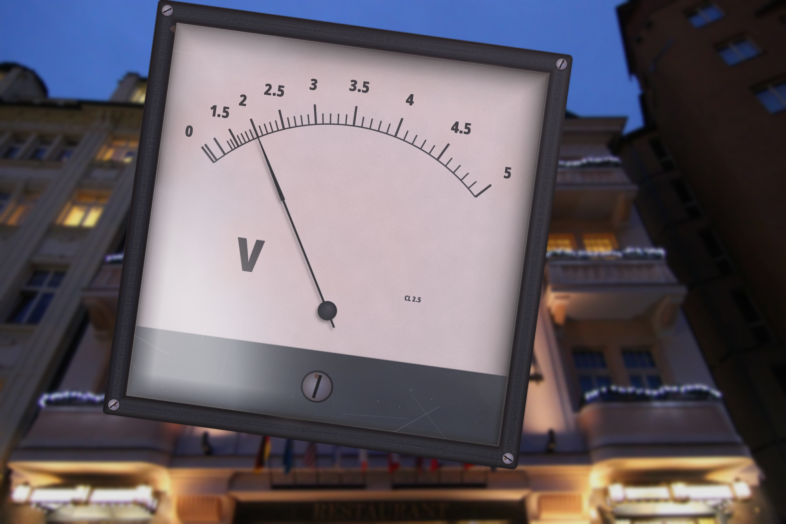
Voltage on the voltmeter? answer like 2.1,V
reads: 2,V
